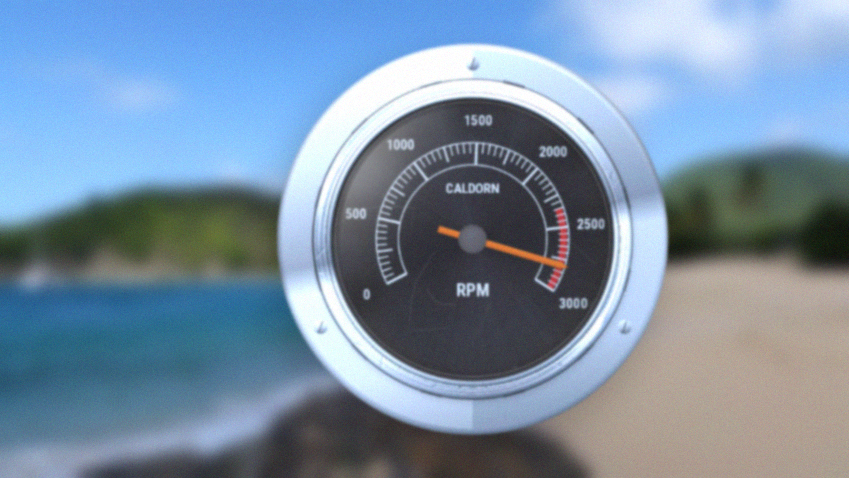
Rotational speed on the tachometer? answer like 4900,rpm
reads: 2800,rpm
